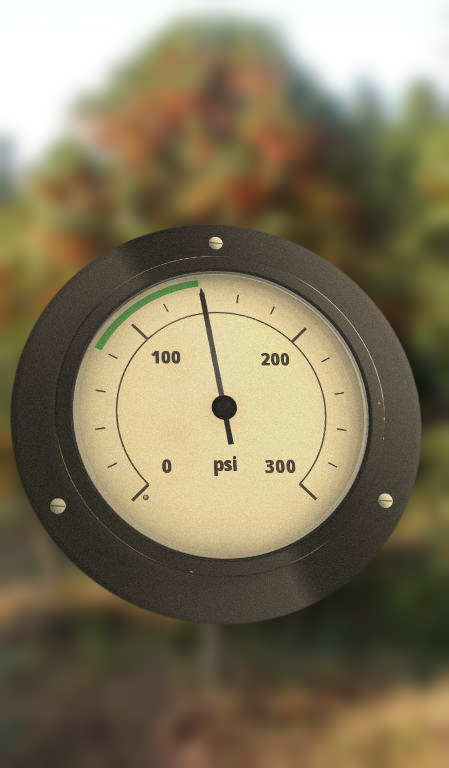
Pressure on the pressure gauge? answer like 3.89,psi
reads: 140,psi
